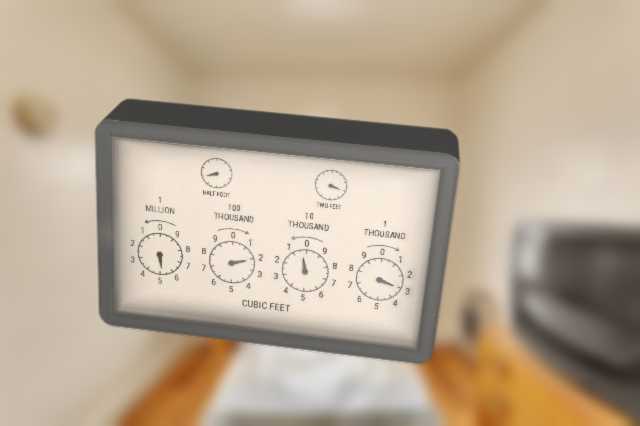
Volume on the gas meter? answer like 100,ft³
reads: 520300,ft³
